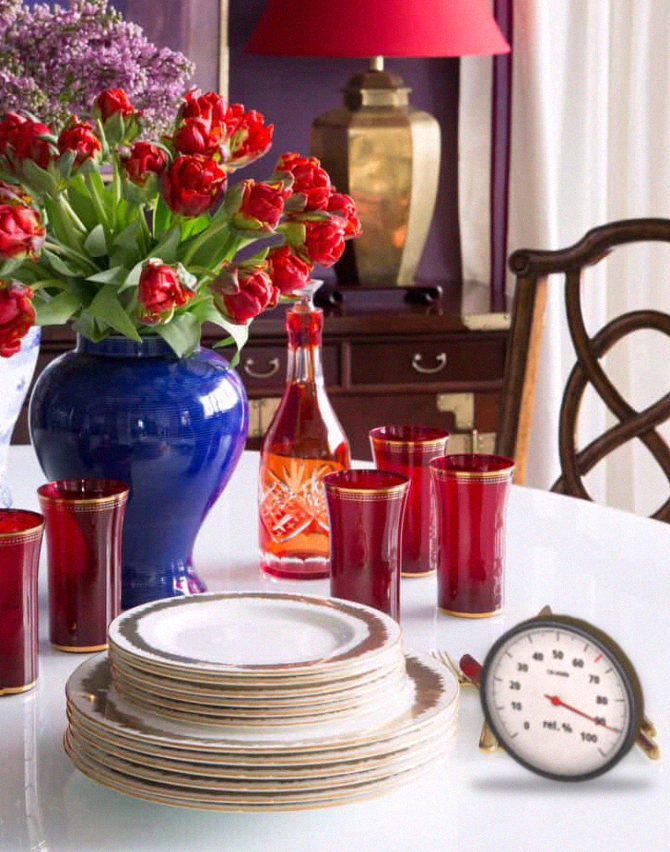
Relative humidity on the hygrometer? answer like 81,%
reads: 90,%
